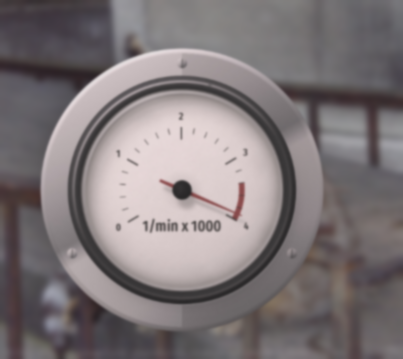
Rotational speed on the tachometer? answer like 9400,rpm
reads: 3900,rpm
